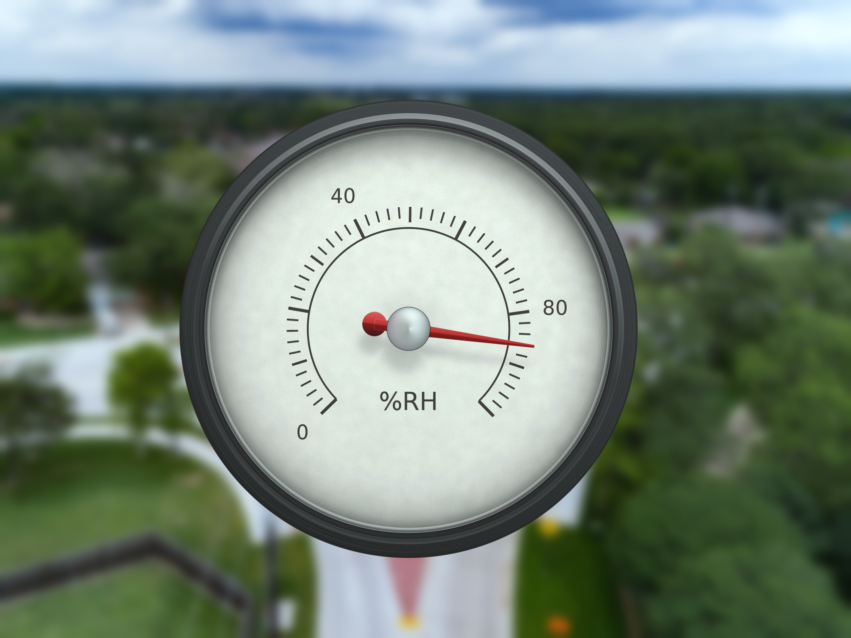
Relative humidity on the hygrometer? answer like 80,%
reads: 86,%
